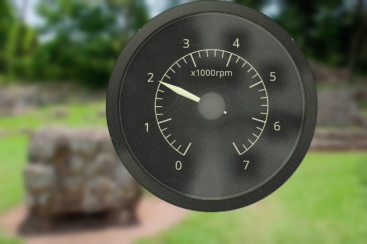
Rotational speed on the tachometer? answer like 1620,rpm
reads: 2000,rpm
